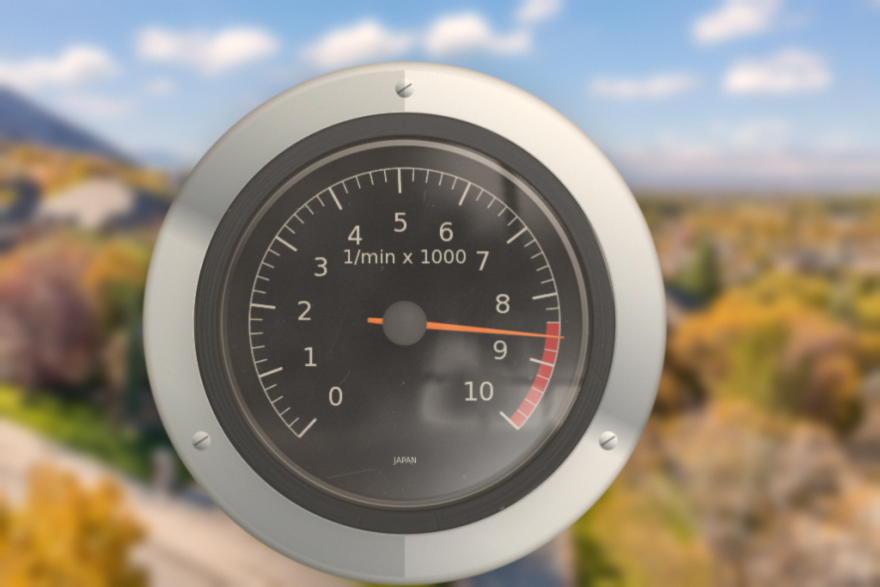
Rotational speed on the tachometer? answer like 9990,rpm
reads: 8600,rpm
